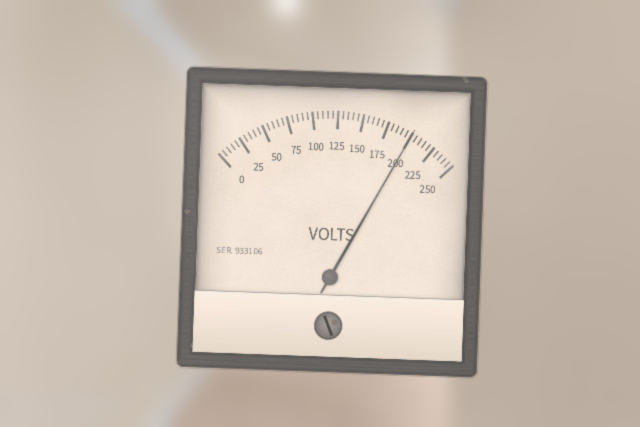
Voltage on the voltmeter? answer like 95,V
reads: 200,V
